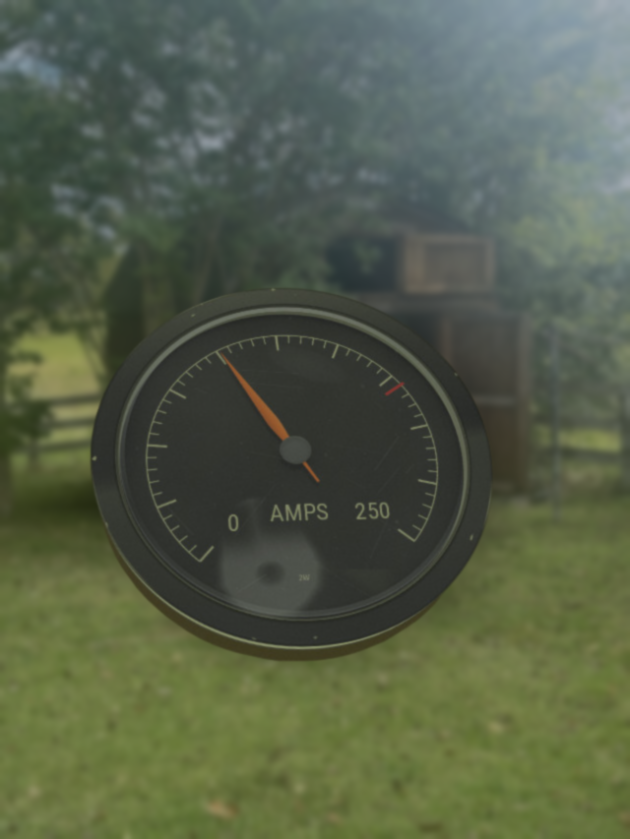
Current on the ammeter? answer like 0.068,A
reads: 100,A
